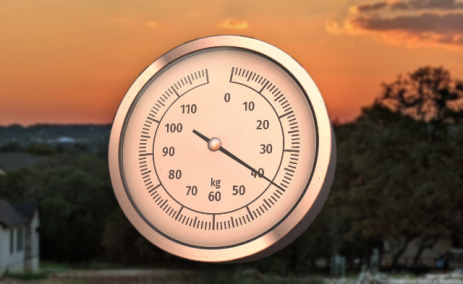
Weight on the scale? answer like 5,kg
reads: 40,kg
